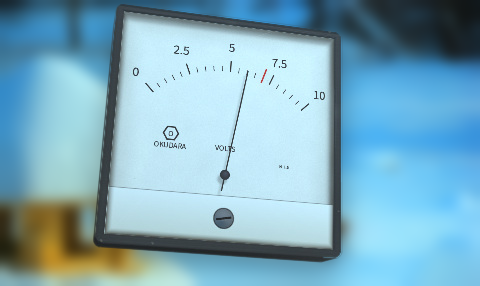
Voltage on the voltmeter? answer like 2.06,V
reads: 6,V
